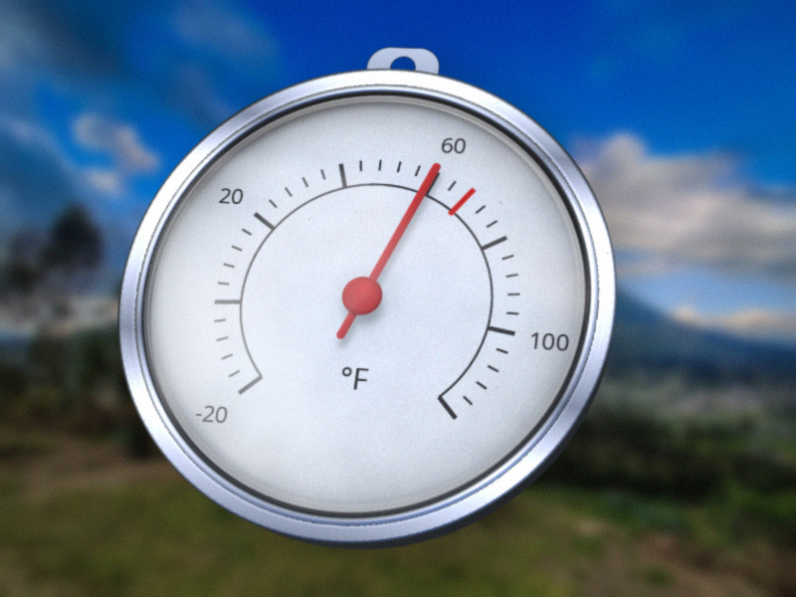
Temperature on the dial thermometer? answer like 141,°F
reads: 60,°F
